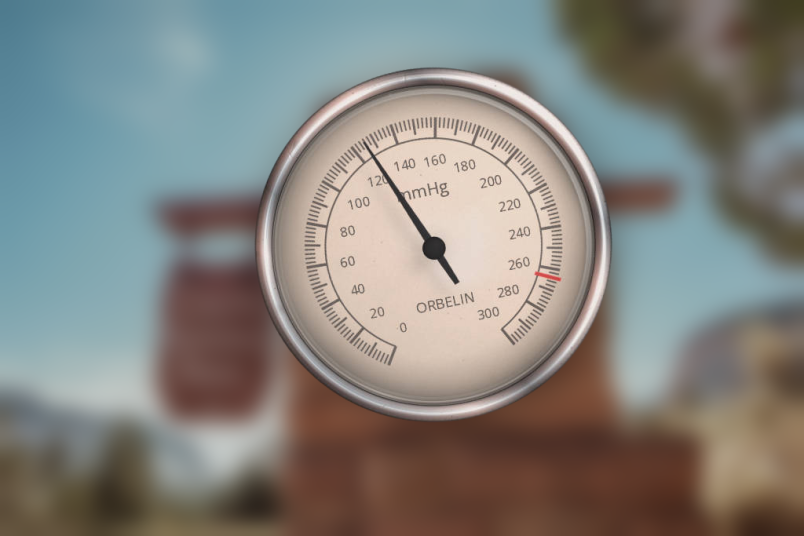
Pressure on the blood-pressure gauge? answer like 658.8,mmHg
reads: 126,mmHg
